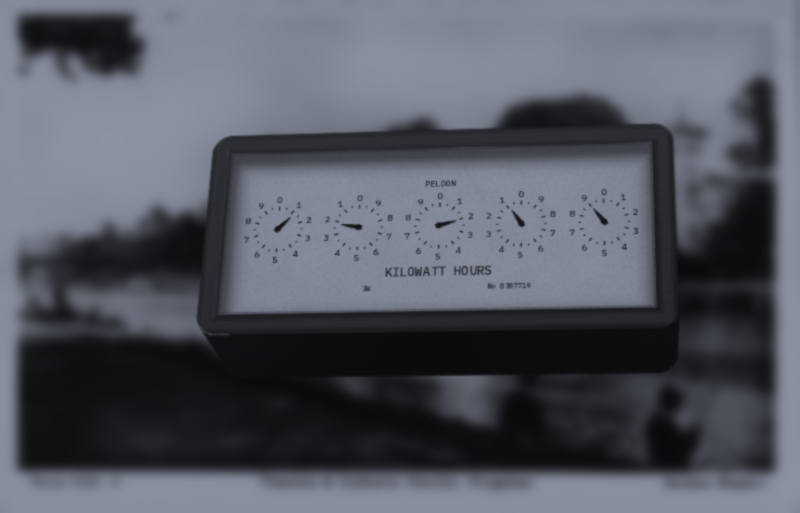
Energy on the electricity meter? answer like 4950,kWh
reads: 12209,kWh
